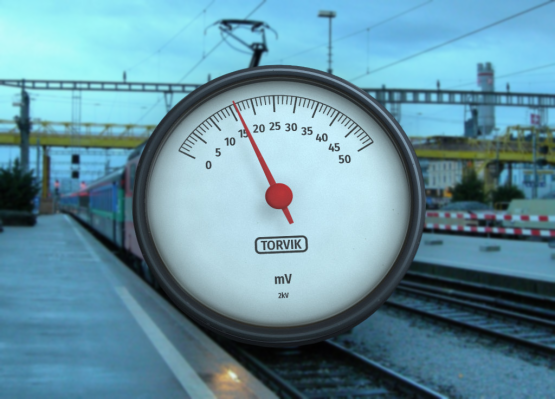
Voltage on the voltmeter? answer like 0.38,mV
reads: 16,mV
